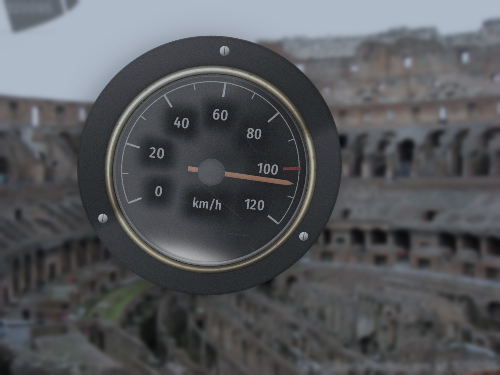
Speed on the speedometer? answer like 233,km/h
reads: 105,km/h
